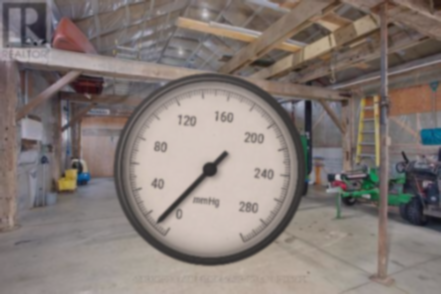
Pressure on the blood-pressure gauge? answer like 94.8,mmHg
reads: 10,mmHg
